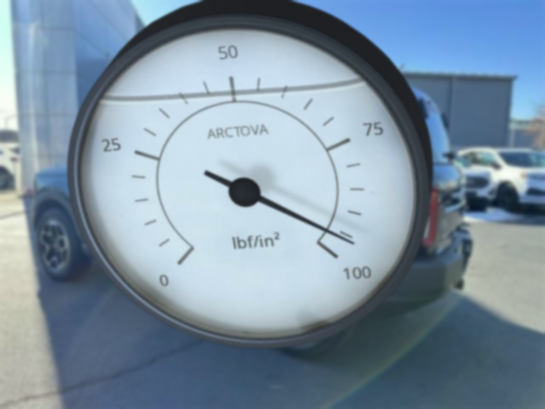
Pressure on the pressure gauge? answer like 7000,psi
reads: 95,psi
